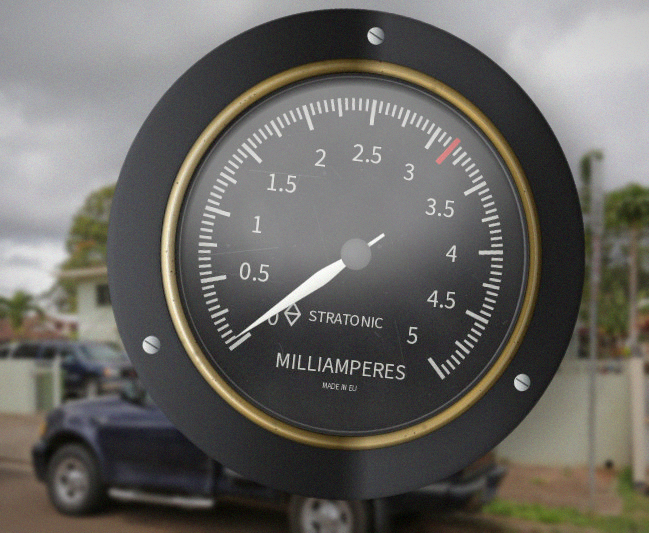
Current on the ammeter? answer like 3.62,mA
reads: 0.05,mA
